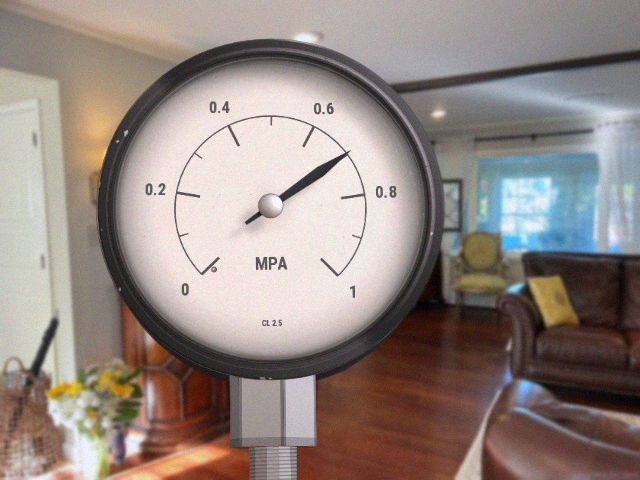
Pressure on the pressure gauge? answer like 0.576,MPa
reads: 0.7,MPa
